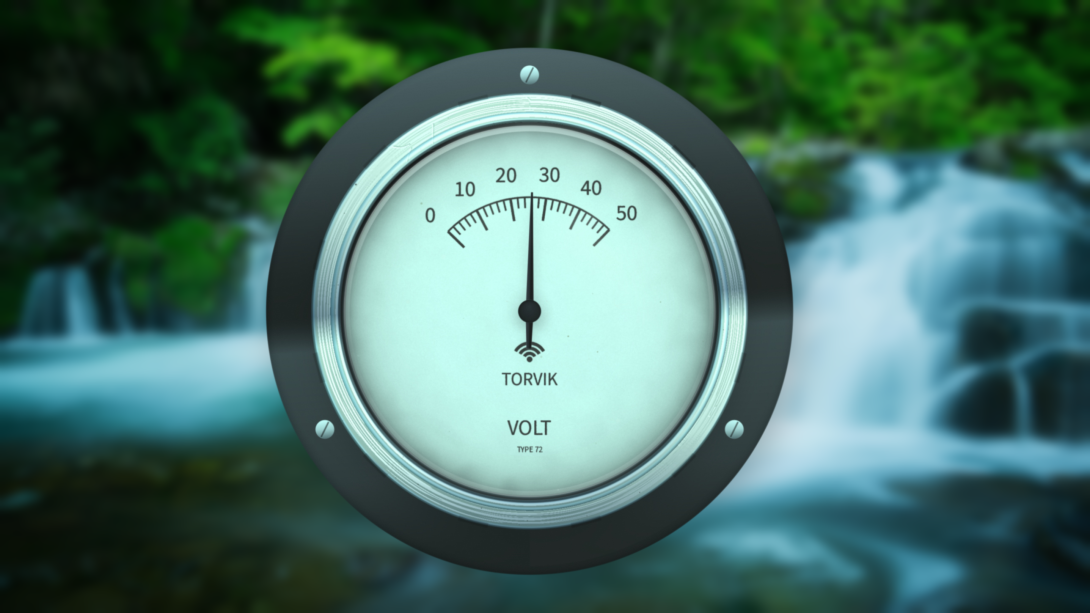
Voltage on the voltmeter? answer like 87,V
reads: 26,V
